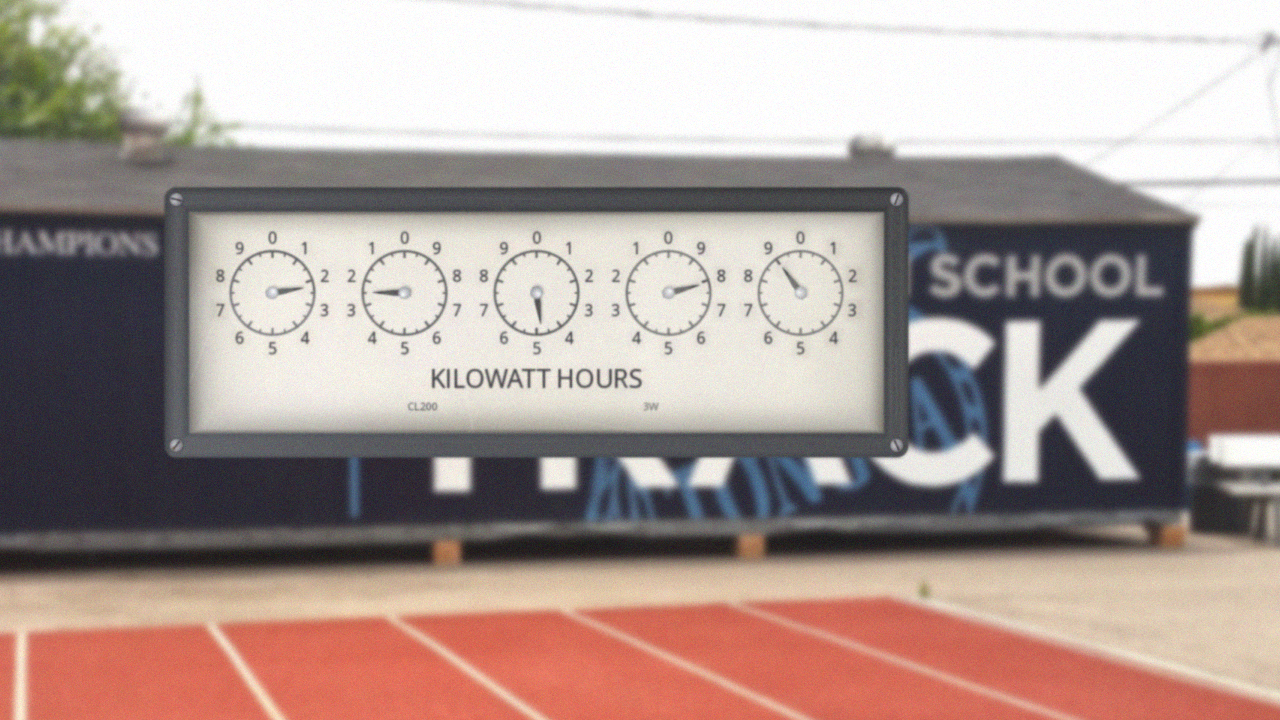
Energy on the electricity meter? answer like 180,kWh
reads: 22479,kWh
